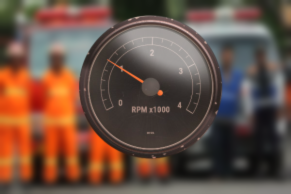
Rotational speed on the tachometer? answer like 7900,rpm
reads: 1000,rpm
